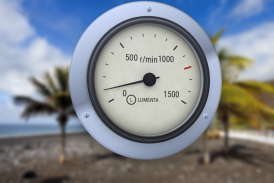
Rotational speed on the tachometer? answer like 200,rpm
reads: 100,rpm
